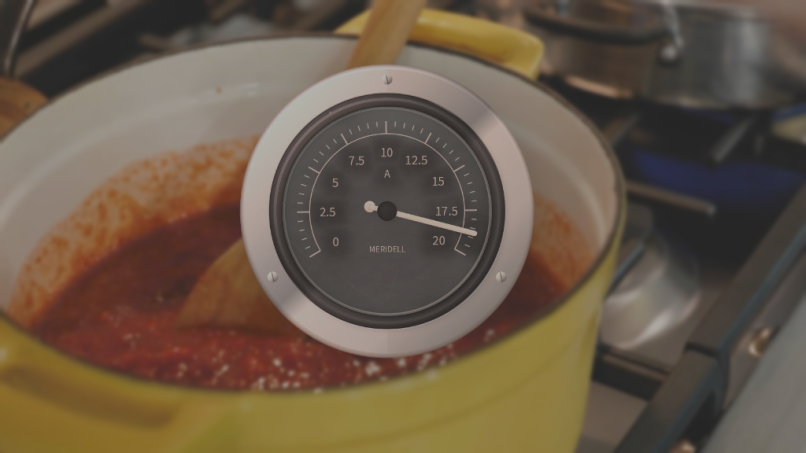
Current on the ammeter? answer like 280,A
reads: 18.75,A
